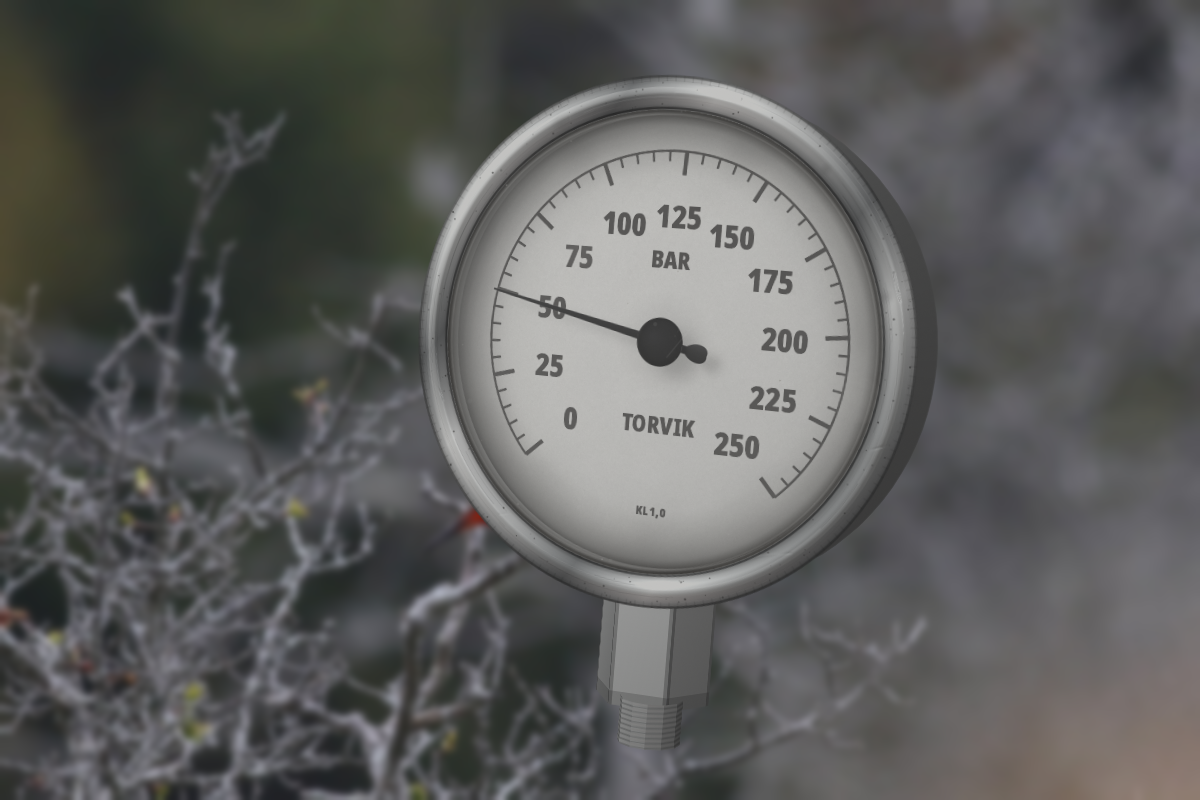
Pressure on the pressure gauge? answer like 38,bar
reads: 50,bar
